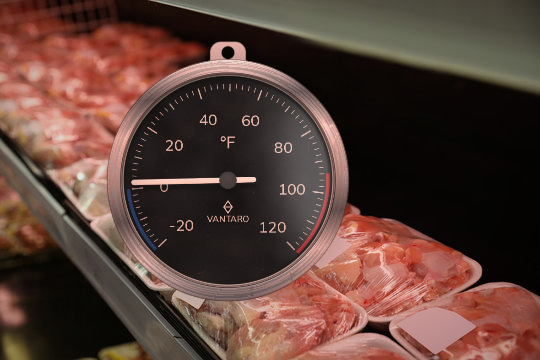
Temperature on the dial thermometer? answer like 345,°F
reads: 2,°F
